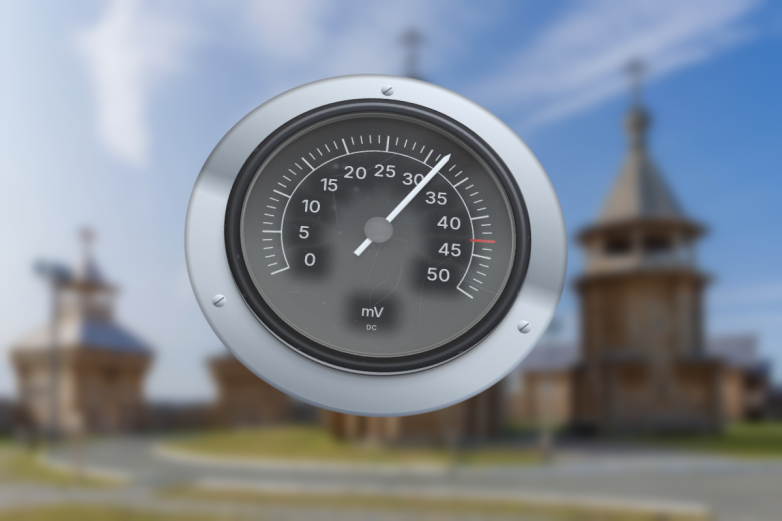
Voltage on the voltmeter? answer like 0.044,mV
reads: 32,mV
